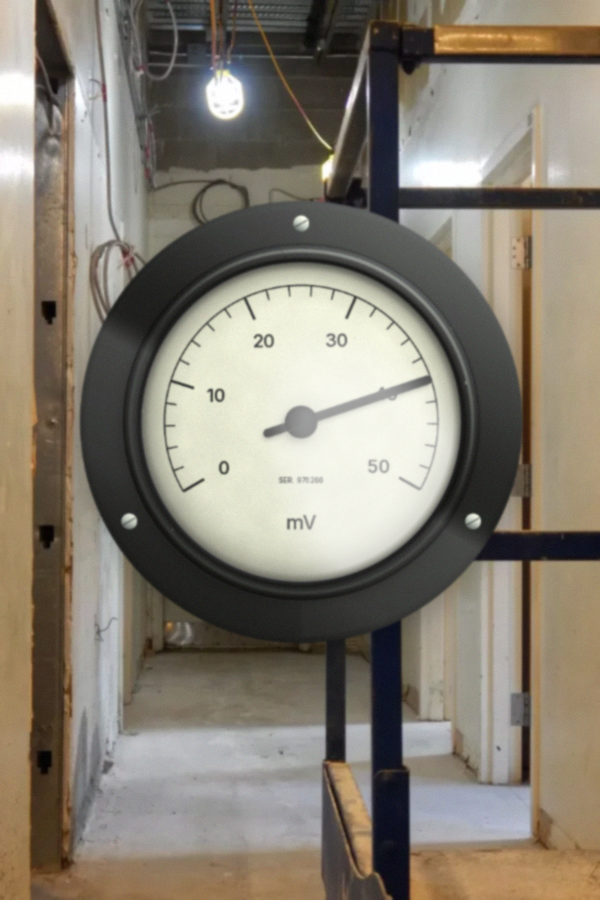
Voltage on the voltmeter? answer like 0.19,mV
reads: 40,mV
